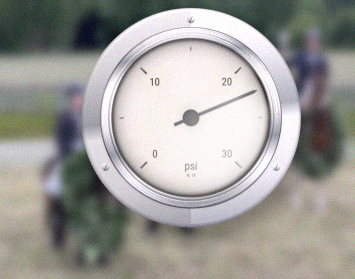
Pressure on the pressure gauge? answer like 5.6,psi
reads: 22.5,psi
